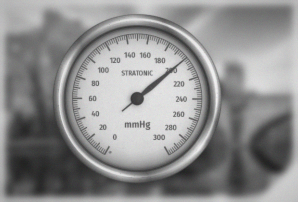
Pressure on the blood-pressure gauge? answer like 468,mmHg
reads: 200,mmHg
